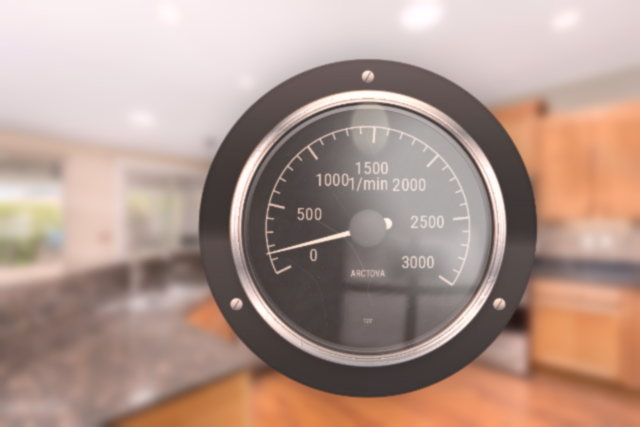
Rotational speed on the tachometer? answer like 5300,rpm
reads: 150,rpm
